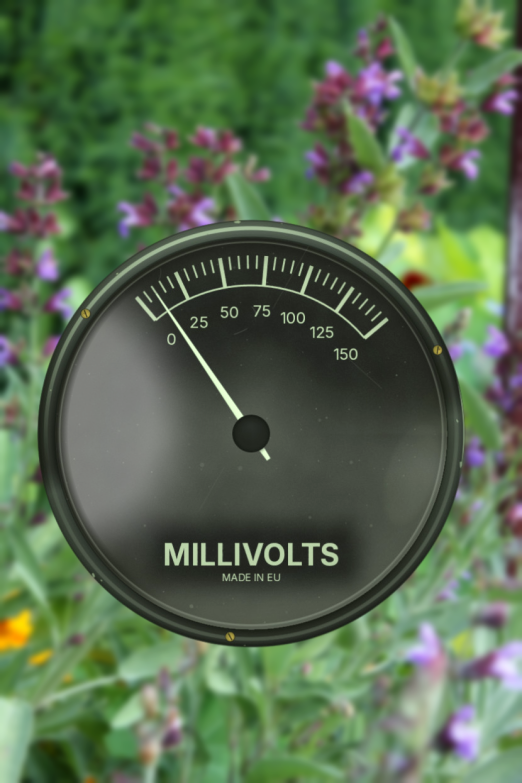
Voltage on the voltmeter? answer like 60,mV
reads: 10,mV
